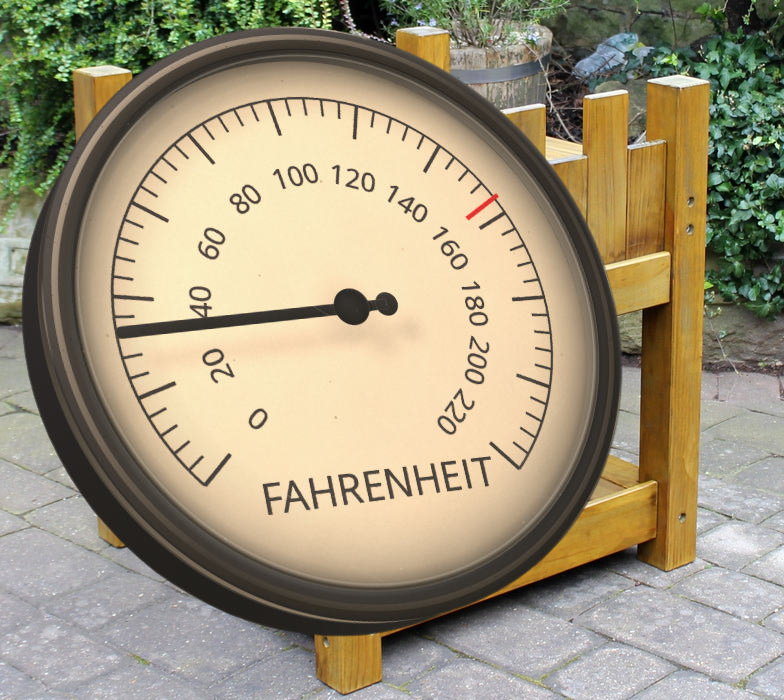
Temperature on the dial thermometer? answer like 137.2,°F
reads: 32,°F
